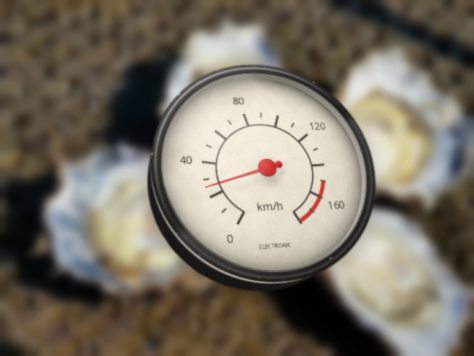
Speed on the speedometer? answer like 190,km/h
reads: 25,km/h
